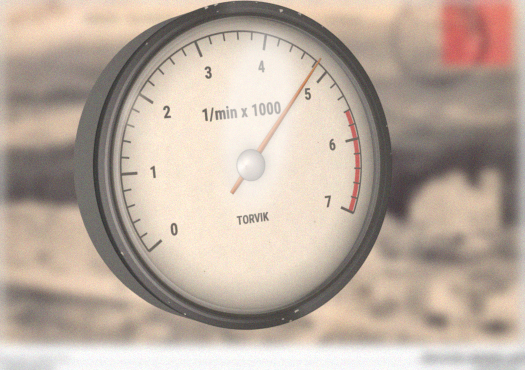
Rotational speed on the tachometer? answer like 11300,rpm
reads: 4800,rpm
